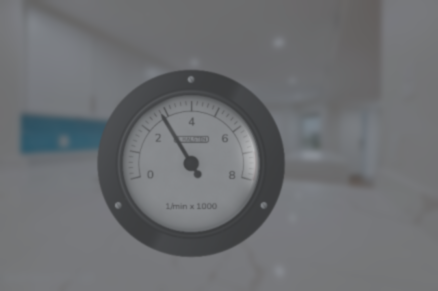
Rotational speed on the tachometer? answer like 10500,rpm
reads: 2800,rpm
